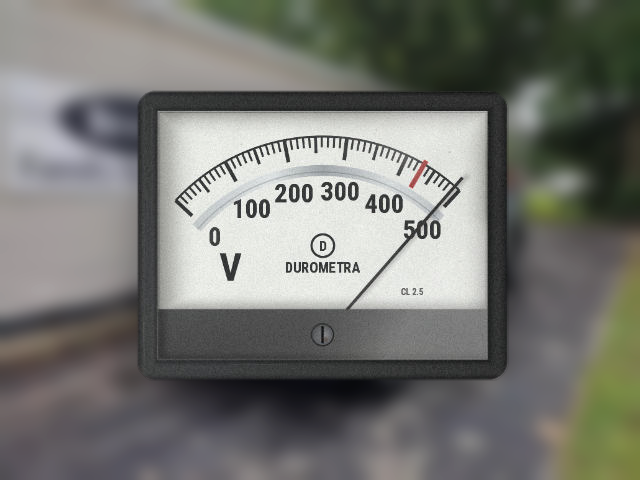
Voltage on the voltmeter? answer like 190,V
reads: 490,V
